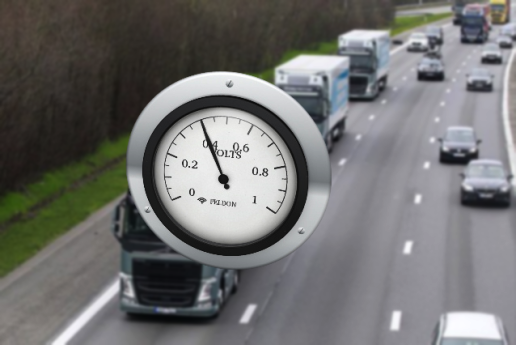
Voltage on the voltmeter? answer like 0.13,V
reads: 0.4,V
